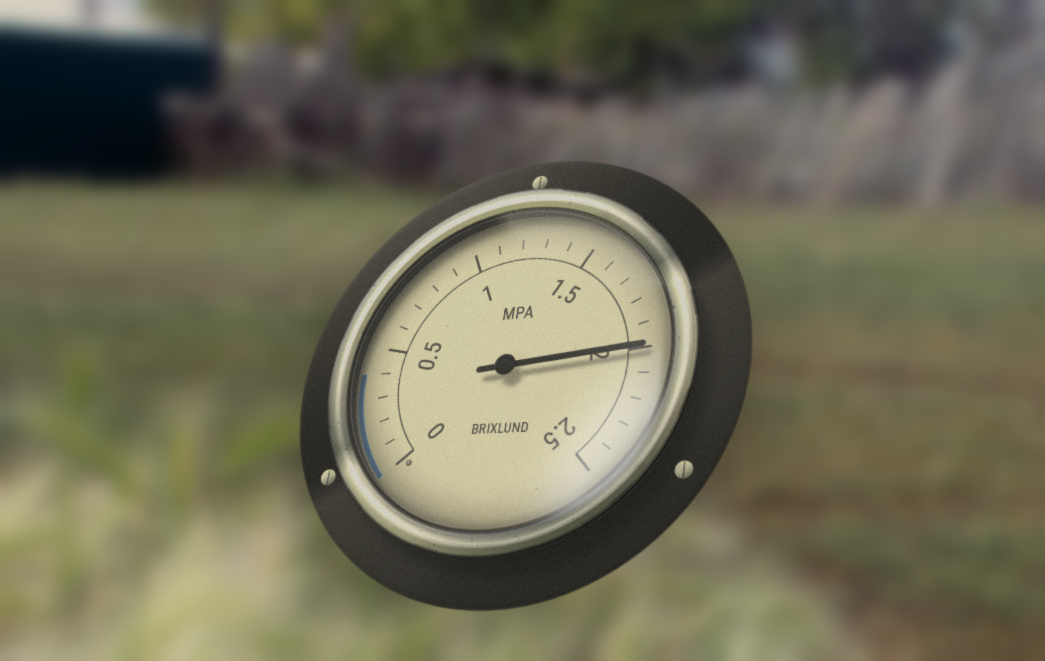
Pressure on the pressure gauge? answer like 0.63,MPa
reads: 2,MPa
